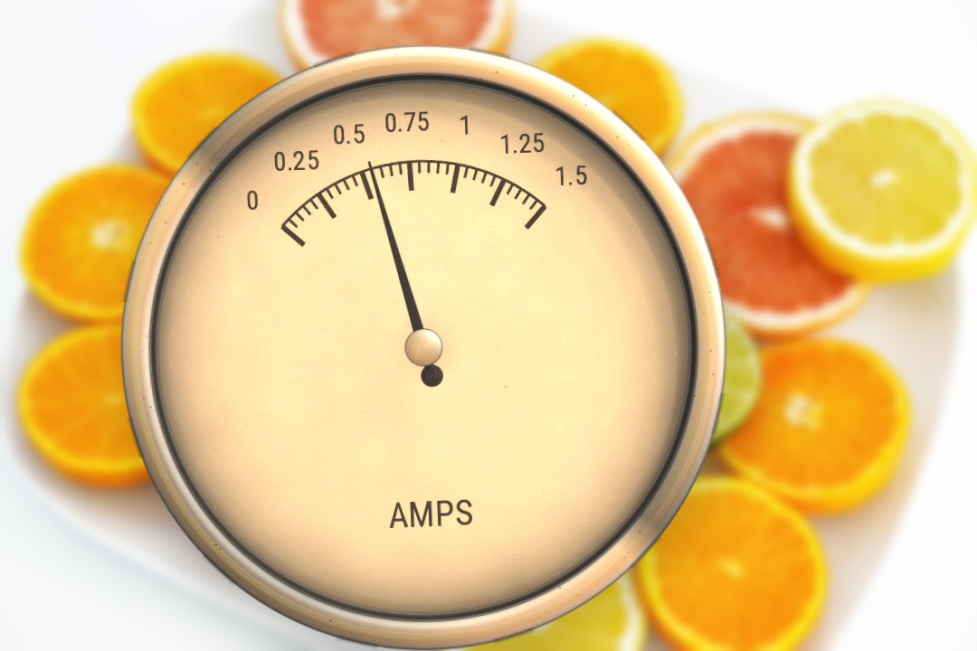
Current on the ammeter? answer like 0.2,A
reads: 0.55,A
